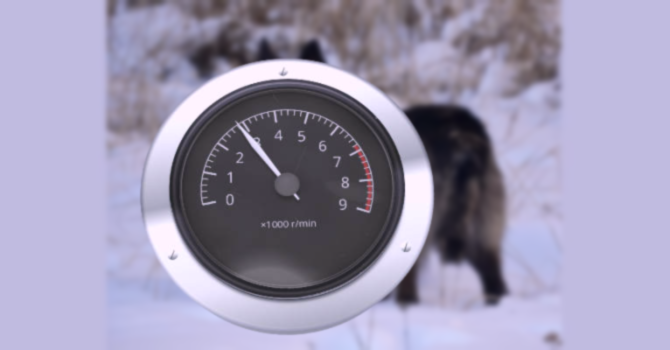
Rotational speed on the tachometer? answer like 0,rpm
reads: 2800,rpm
